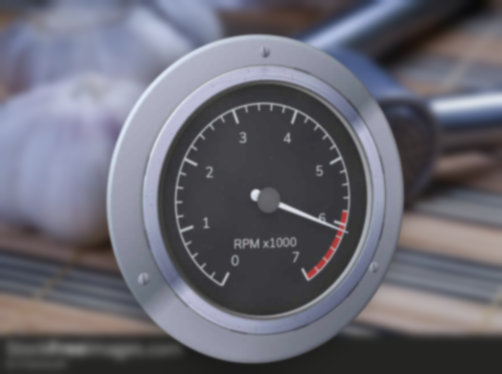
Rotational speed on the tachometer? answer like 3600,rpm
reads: 6100,rpm
